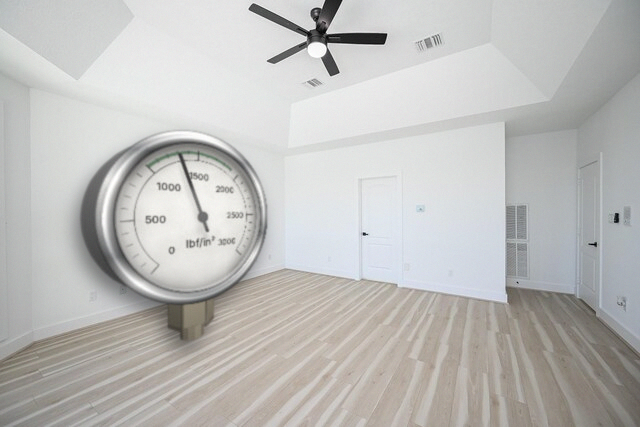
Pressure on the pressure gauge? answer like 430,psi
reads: 1300,psi
